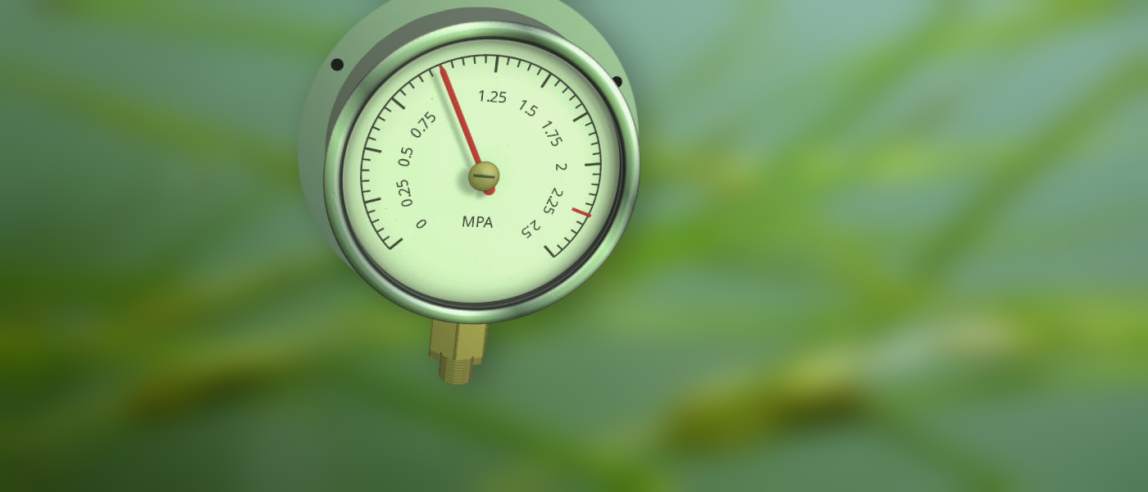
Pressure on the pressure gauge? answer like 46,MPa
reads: 1,MPa
